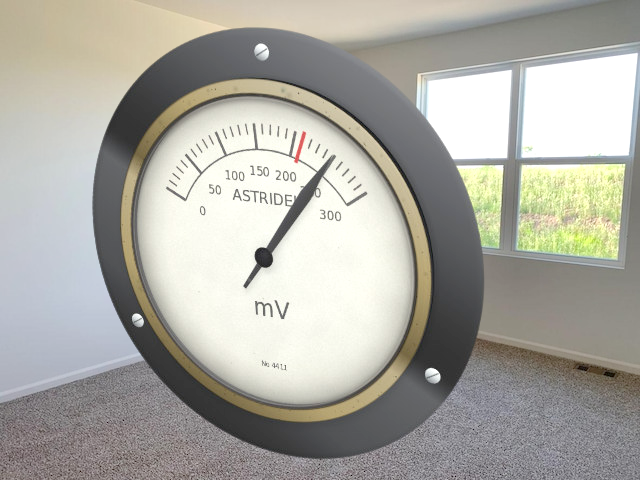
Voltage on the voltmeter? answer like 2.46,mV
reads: 250,mV
